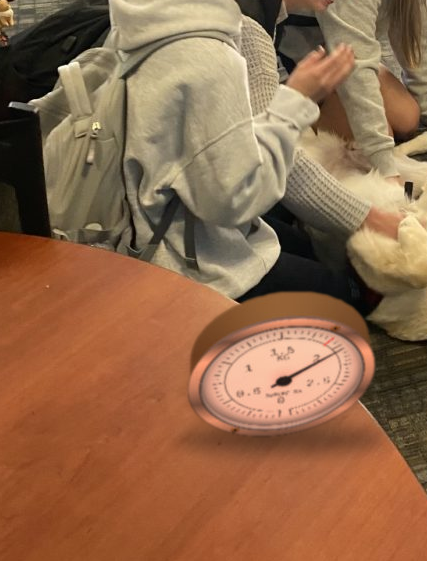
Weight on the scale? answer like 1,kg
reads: 2,kg
